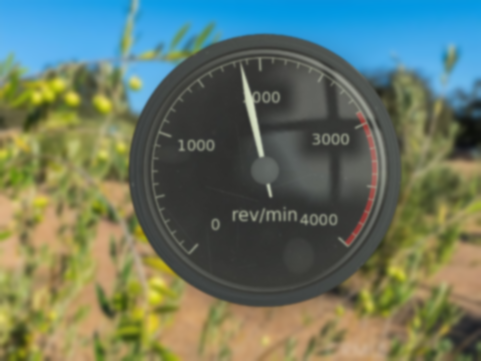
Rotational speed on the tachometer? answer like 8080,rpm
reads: 1850,rpm
